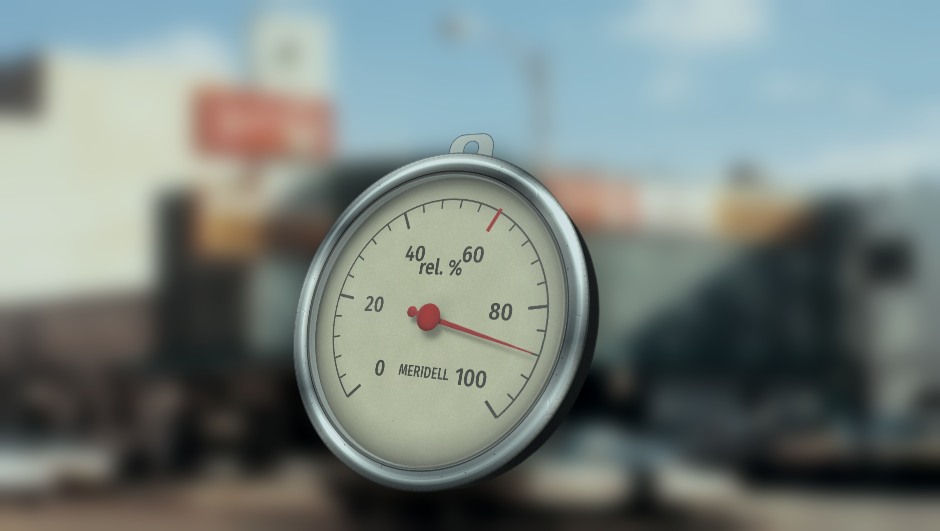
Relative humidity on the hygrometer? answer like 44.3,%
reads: 88,%
